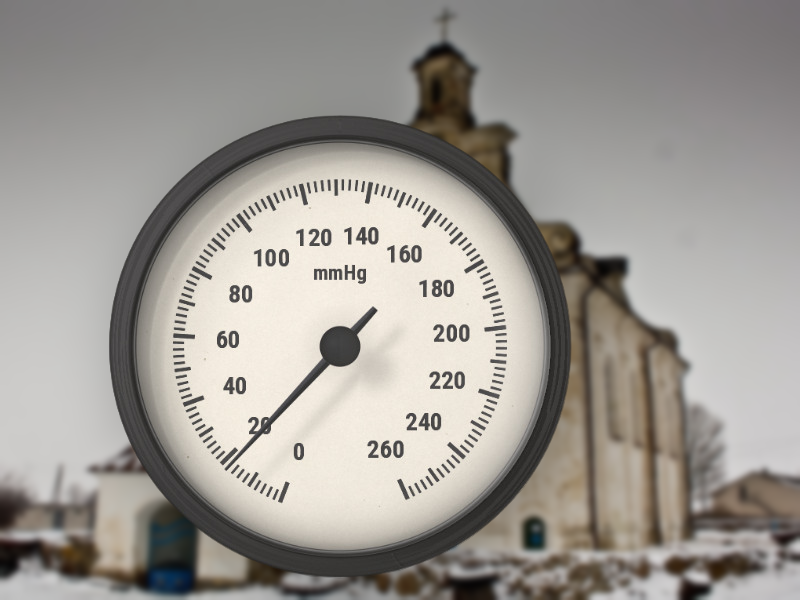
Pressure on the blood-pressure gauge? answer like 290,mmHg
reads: 18,mmHg
